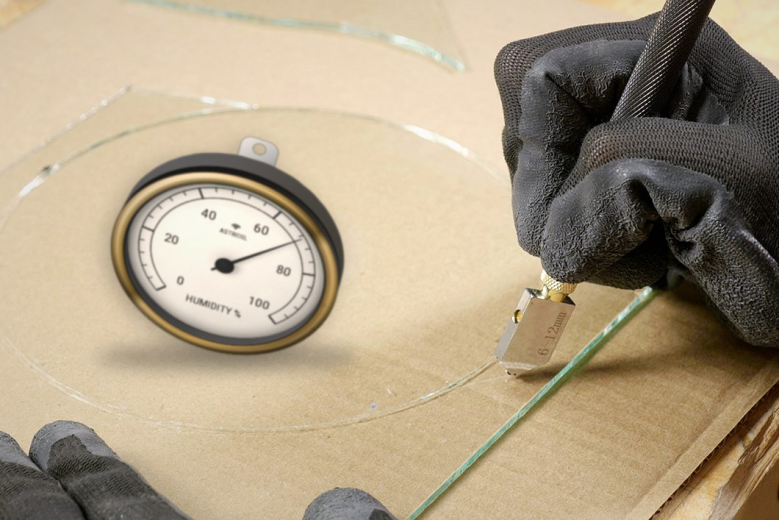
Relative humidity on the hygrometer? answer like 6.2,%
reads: 68,%
